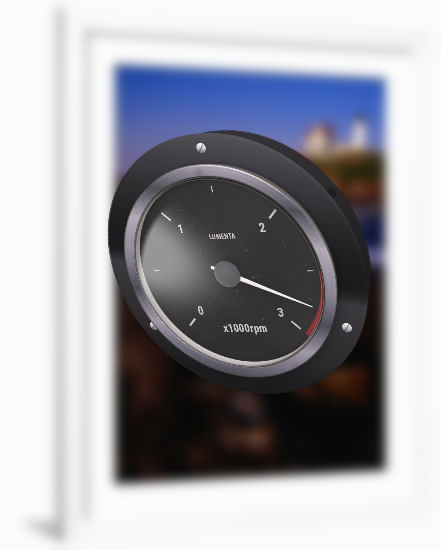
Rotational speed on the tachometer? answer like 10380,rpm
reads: 2750,rpm
